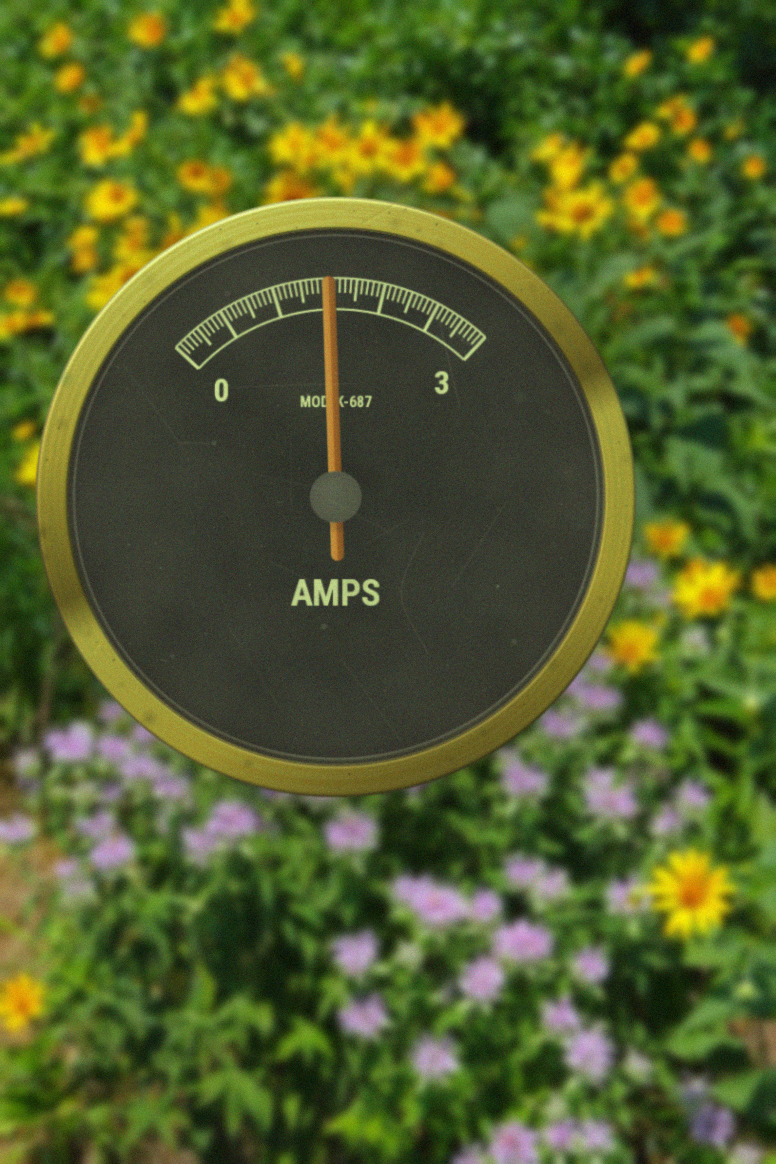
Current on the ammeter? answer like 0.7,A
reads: 1.5,A
